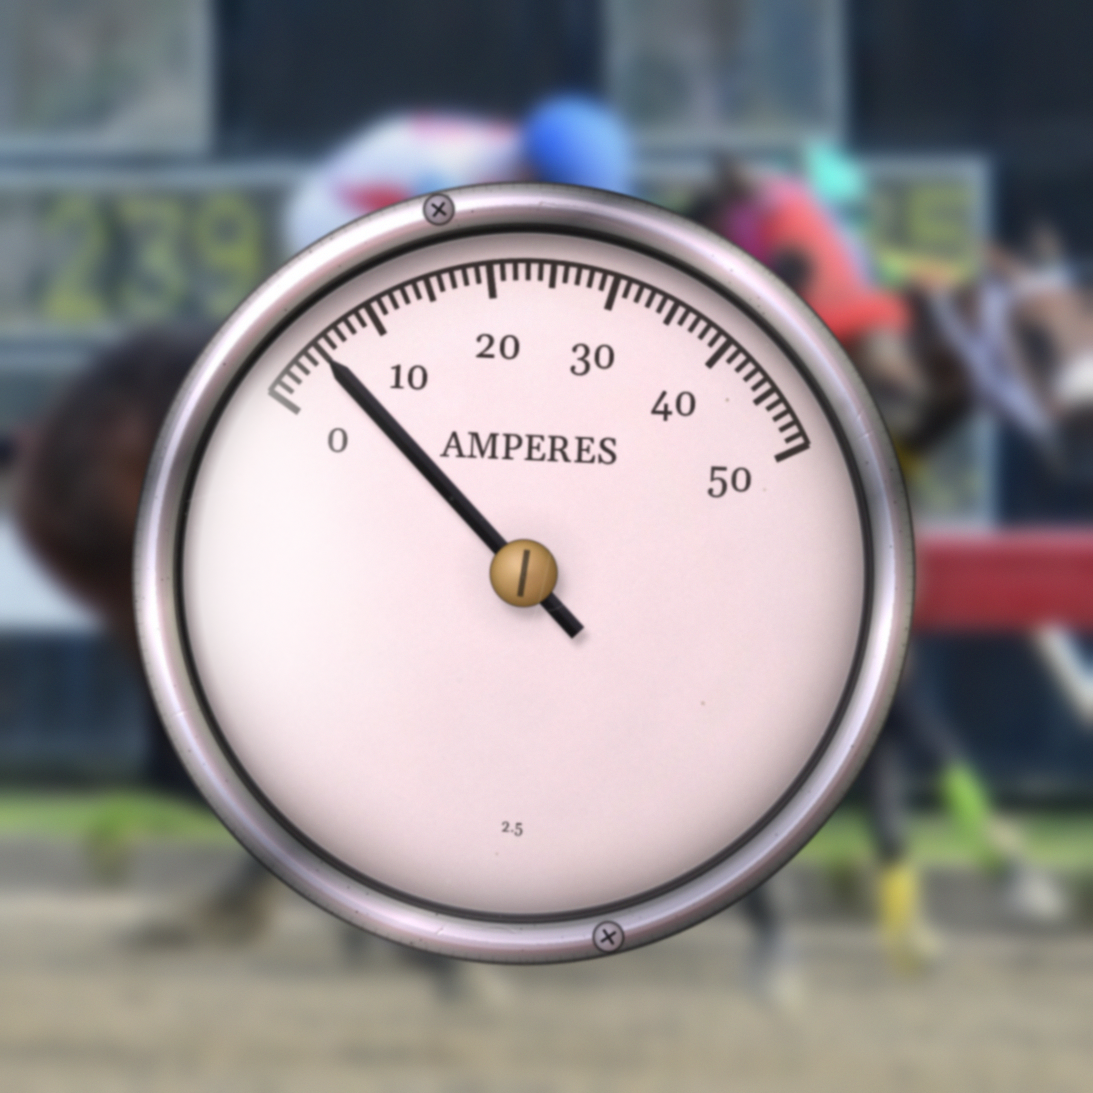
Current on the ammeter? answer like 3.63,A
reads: 5,A
